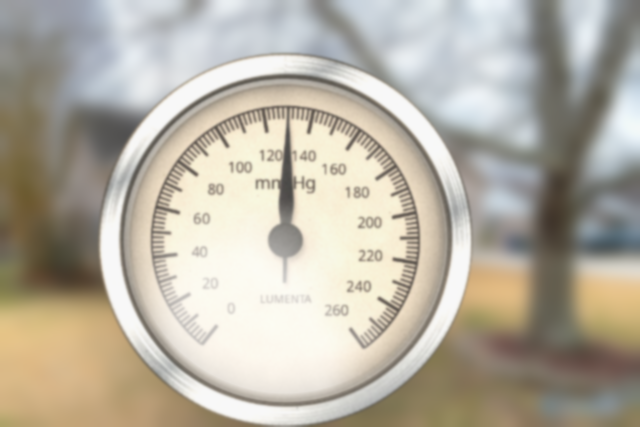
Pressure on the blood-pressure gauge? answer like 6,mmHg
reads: 130,mmHg
